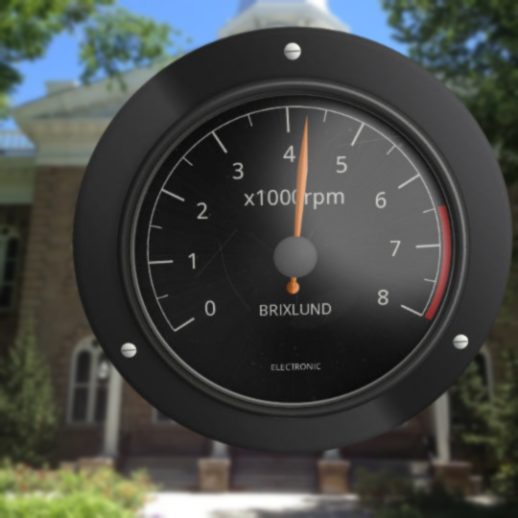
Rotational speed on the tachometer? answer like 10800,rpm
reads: 4250,rpm
